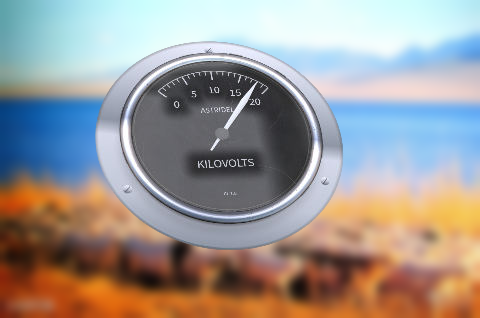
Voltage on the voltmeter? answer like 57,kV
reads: 18,kV
